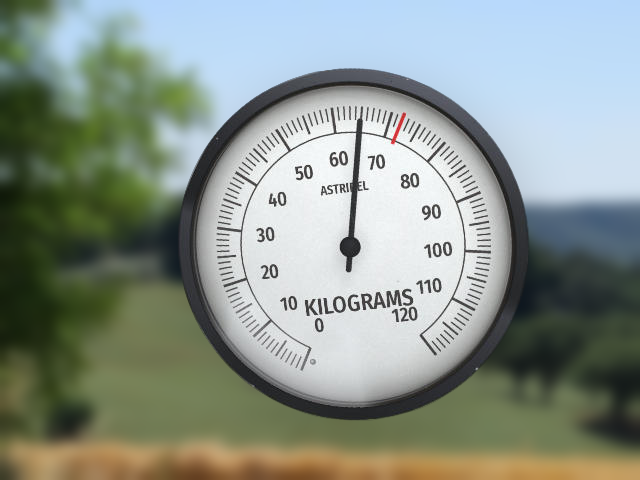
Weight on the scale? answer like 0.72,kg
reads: 65,kg
